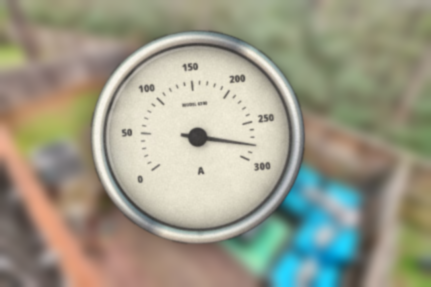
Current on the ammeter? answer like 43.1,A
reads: 280,A
